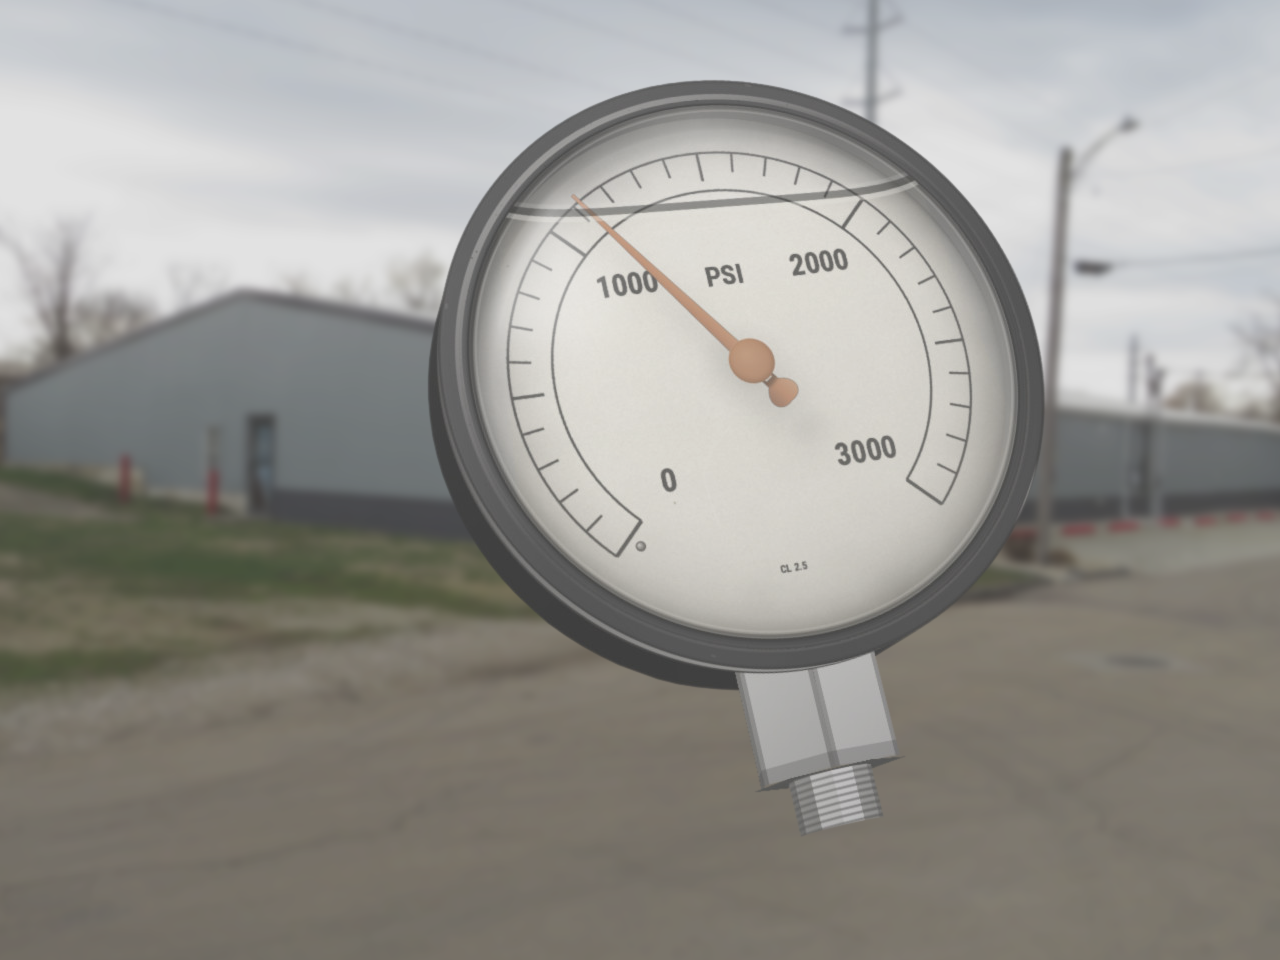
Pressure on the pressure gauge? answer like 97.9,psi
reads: 1100,psi
